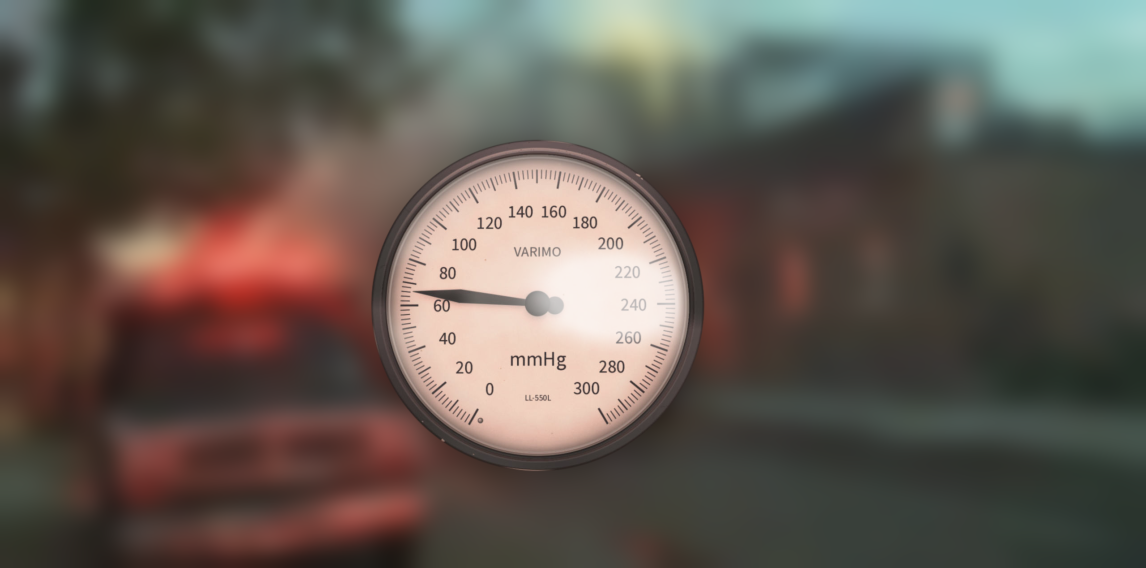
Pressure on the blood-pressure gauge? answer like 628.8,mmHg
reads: 66,mmHg
